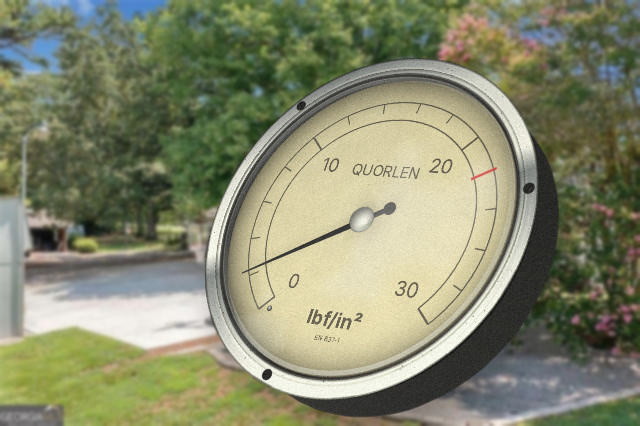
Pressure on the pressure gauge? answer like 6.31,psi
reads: 2,psi
